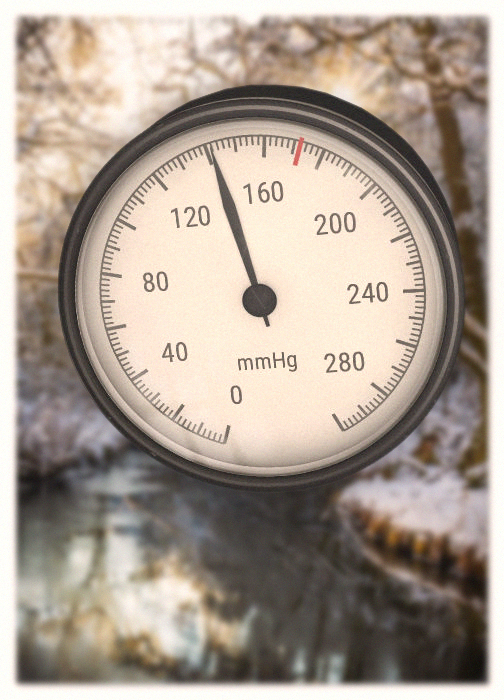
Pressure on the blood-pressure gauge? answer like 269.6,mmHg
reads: 142,mmHg
